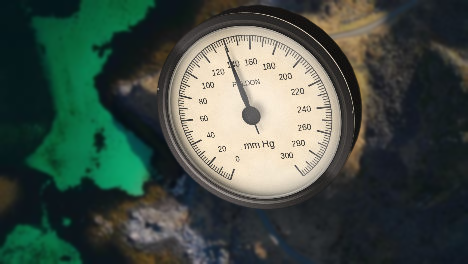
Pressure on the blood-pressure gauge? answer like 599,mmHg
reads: 140,mmHg
